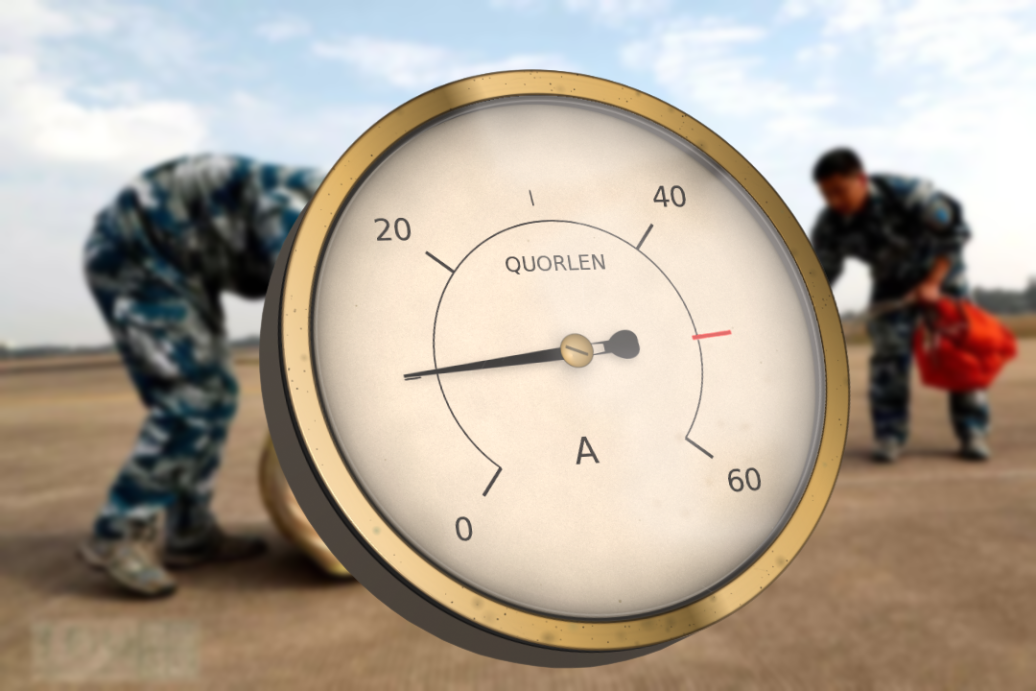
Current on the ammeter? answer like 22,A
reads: 10,A
